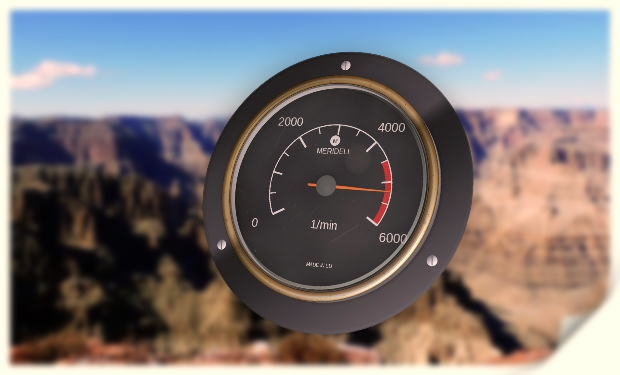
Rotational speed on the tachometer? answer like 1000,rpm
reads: 5250,rpm
